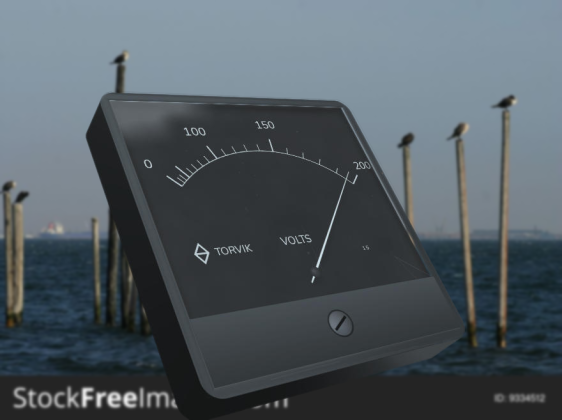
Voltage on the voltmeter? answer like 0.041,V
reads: 195,V
